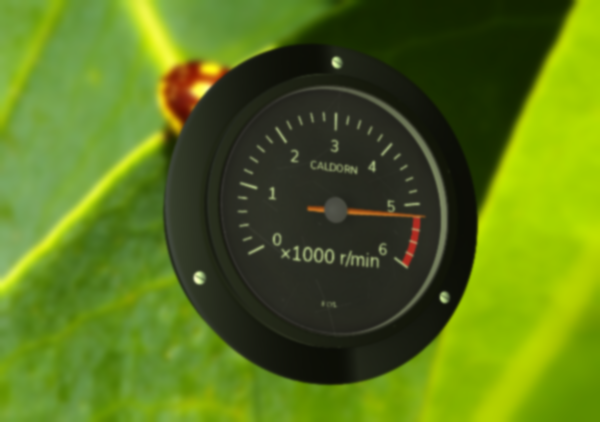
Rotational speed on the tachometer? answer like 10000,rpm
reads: 5200,rpm
